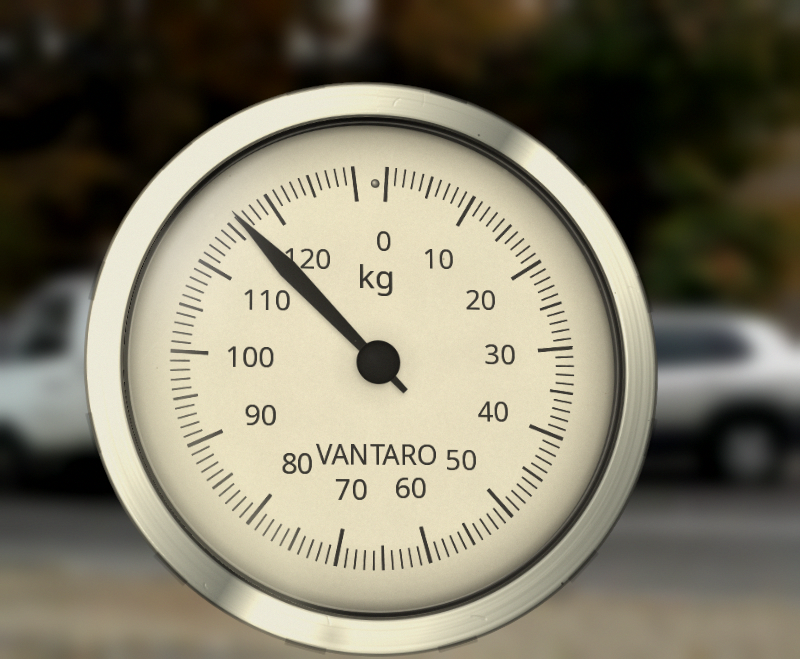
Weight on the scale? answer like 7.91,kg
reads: 116,kg
